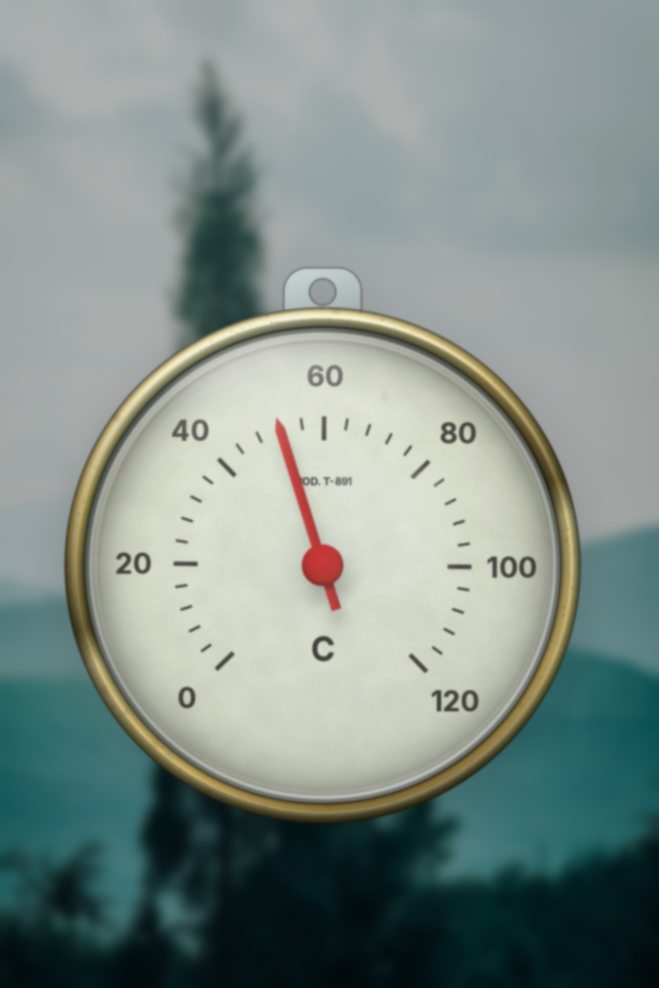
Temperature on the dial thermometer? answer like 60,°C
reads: 52,°C
